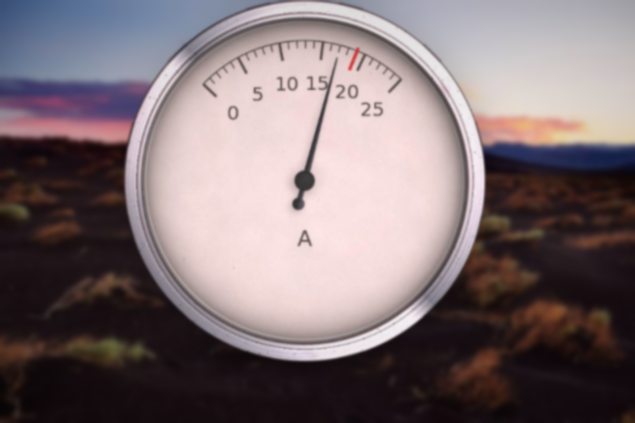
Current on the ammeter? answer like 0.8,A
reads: 17,A
